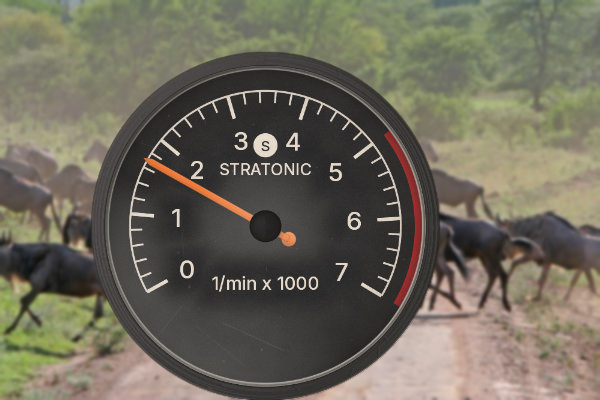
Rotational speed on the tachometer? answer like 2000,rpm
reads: 1700,rpm
